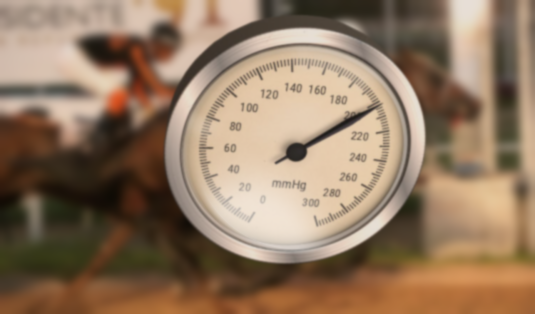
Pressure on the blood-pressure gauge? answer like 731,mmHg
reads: 200,mmHg
